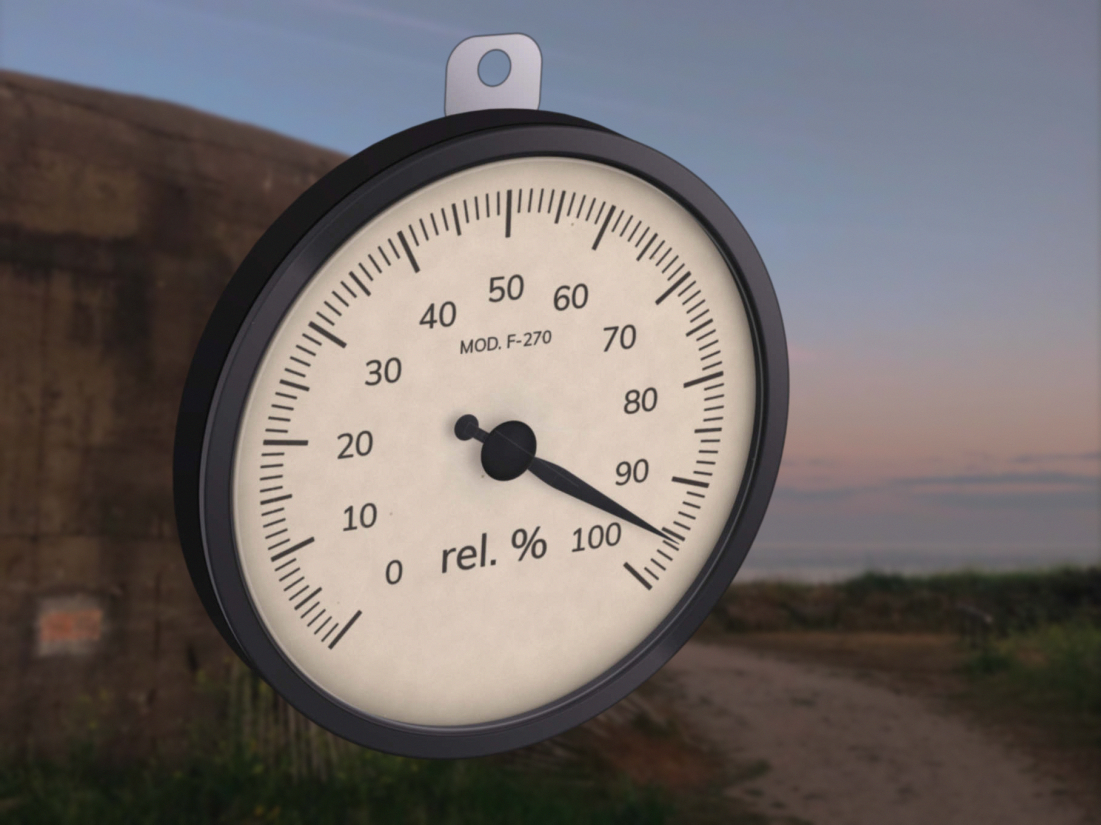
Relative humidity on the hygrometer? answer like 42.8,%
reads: 95.5,%
